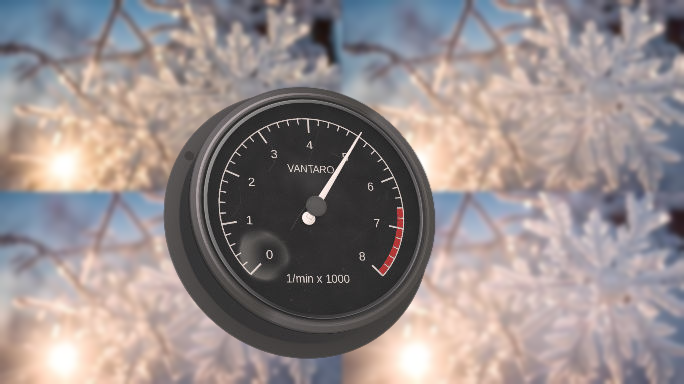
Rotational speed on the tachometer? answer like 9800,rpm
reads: 5000,rpm
